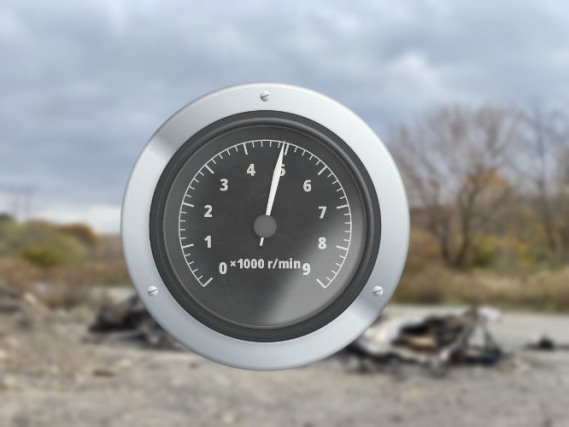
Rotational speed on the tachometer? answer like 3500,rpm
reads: 4900,rpm
